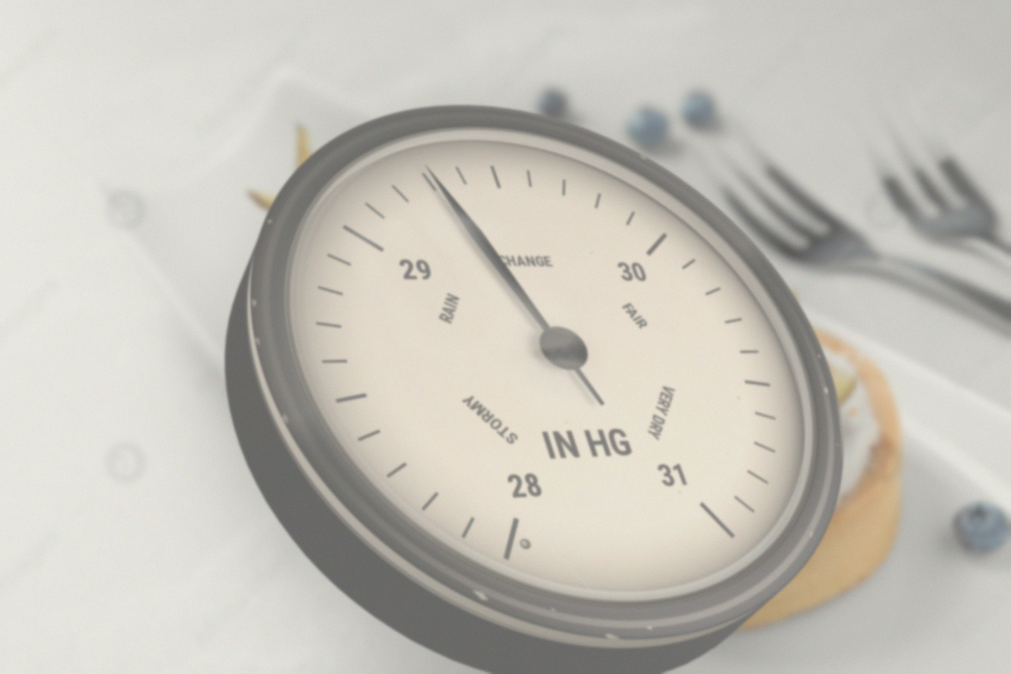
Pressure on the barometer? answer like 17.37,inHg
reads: 29.3,inHg
